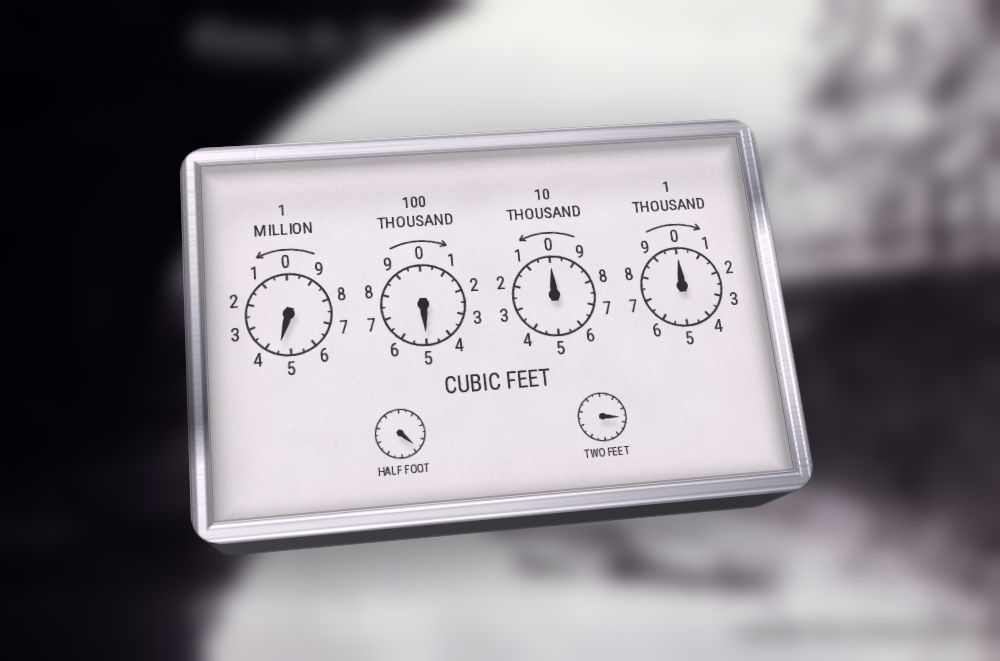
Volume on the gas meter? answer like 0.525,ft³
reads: 450000,ft³
